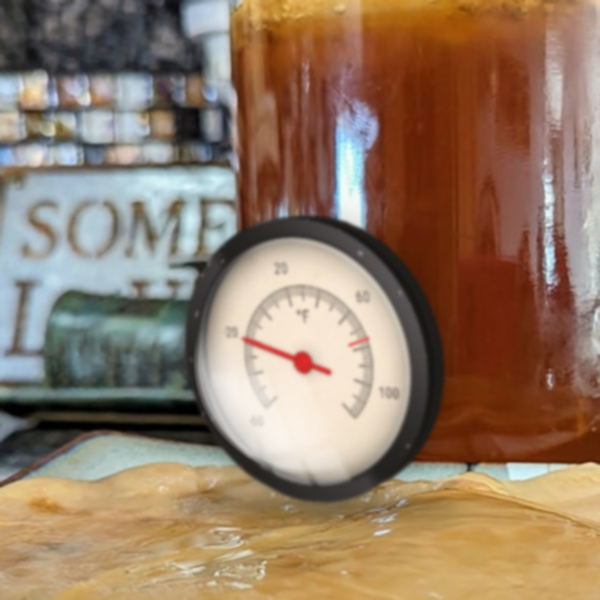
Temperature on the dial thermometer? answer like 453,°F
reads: -20,°F
